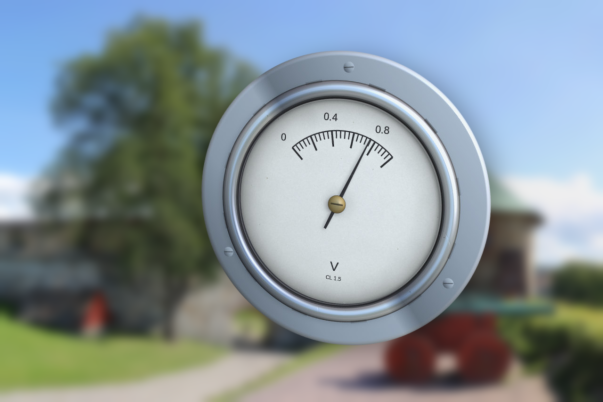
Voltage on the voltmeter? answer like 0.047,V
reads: 0.76,V
